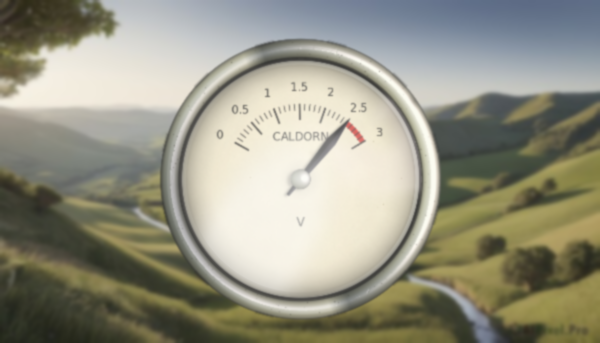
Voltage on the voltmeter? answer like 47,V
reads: 2.5,V
